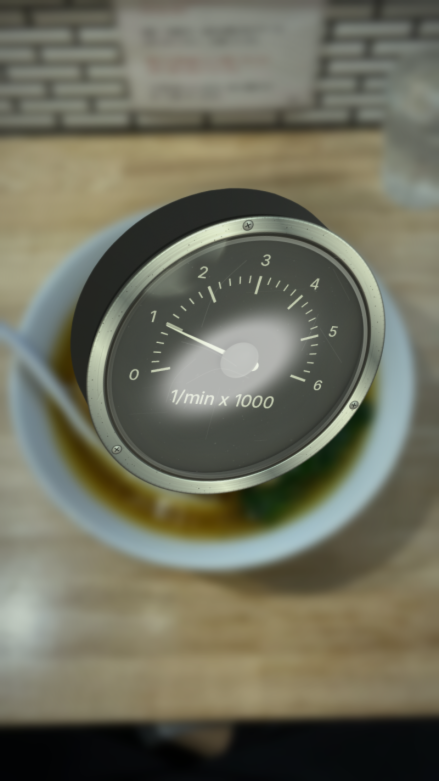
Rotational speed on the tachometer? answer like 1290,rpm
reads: 1000,rpm
